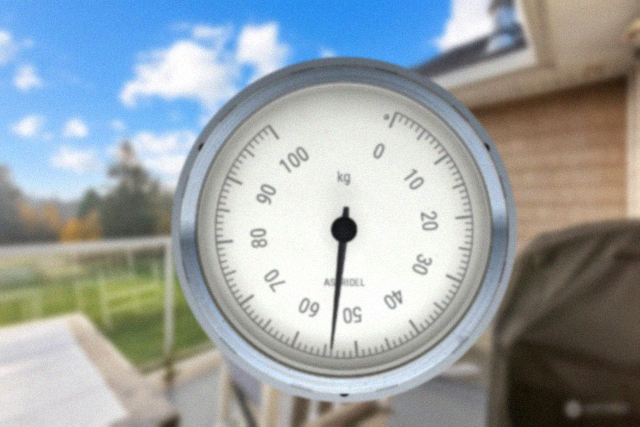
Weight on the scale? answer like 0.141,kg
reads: 54,kg
